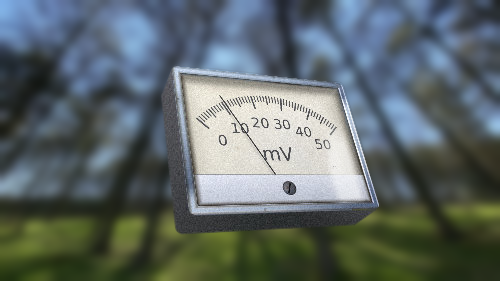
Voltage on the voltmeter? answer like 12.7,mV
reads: 10,mV
